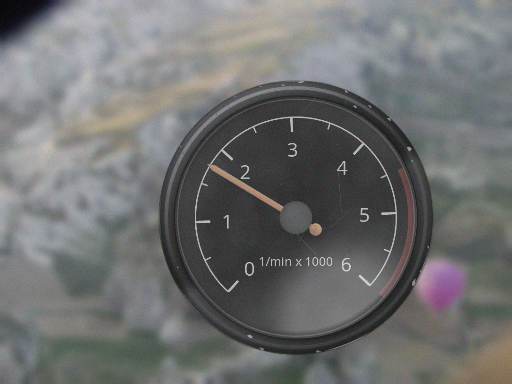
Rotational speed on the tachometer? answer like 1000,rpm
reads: 1750,rpm
